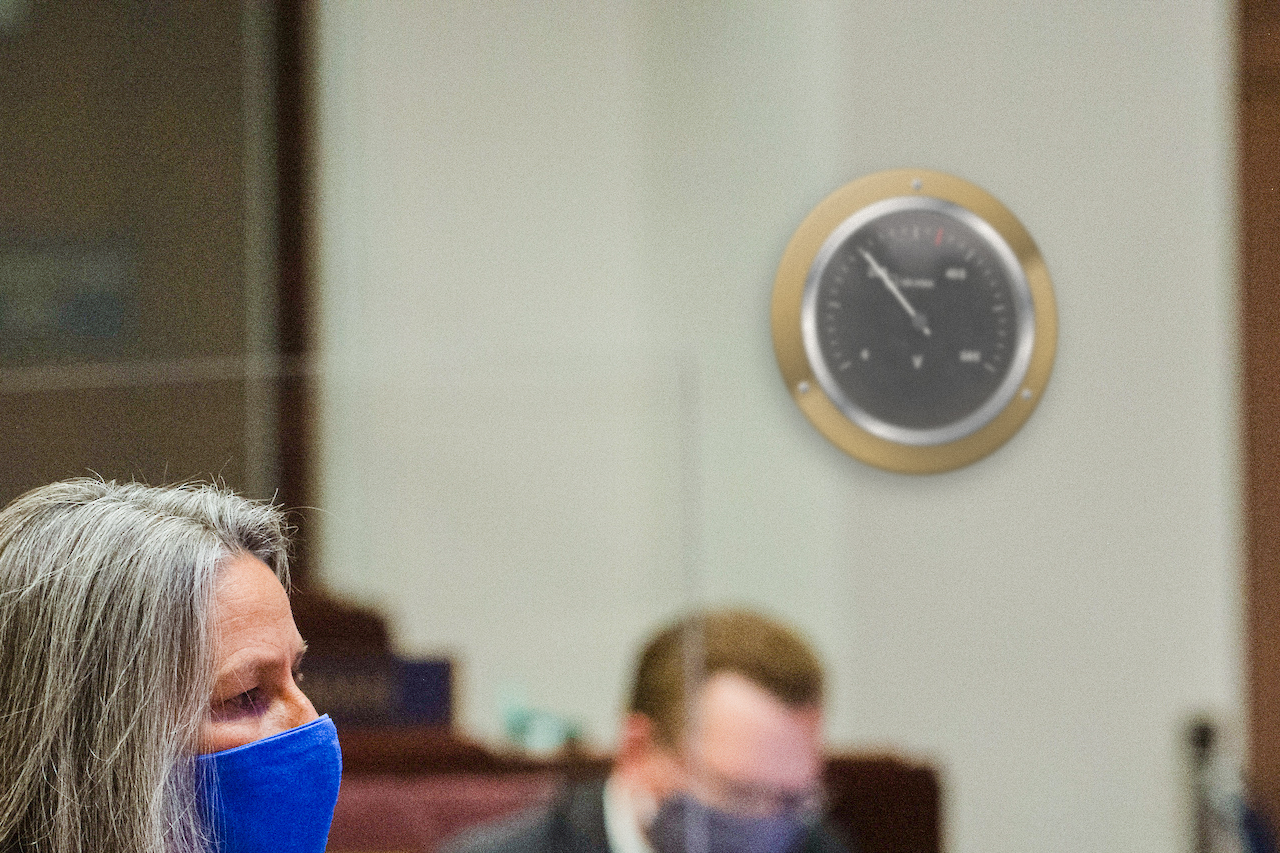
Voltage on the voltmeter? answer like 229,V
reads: 200,V
